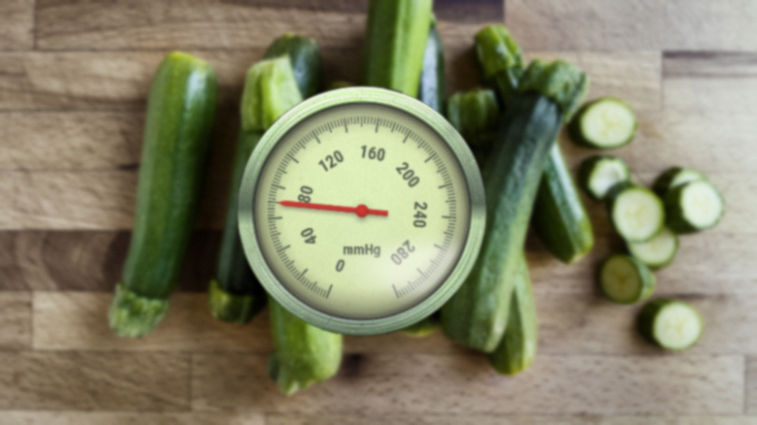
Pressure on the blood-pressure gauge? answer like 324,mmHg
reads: 70,mmHg
